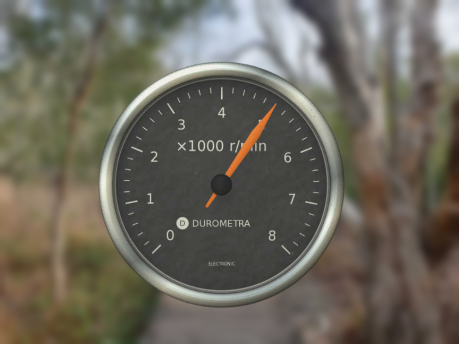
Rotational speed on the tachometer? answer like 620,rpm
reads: 5000,rpm
